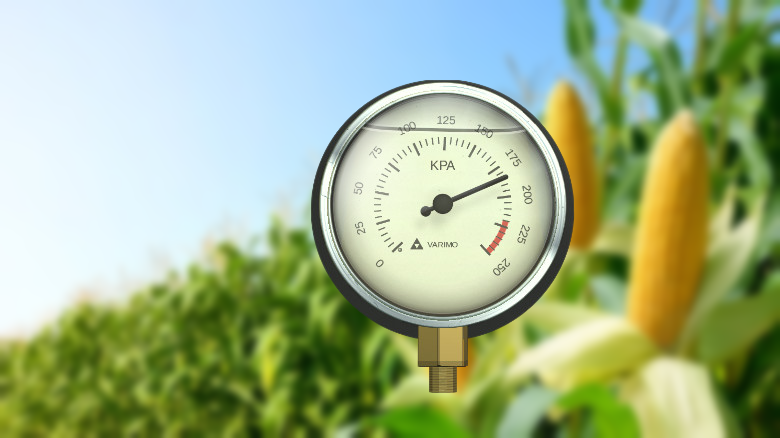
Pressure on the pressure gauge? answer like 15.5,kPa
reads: 185,kPa
